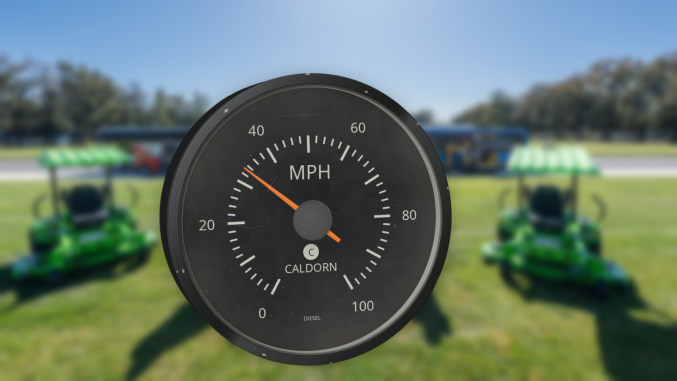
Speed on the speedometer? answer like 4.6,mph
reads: 33,mph
